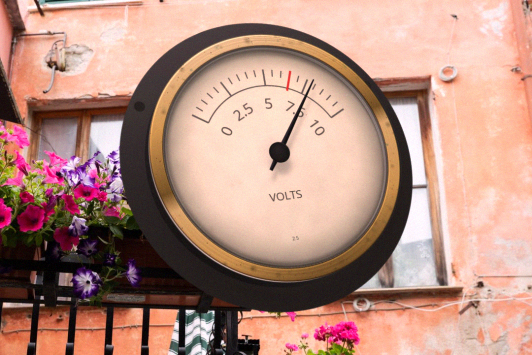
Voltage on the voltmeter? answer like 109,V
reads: 7.75,V
